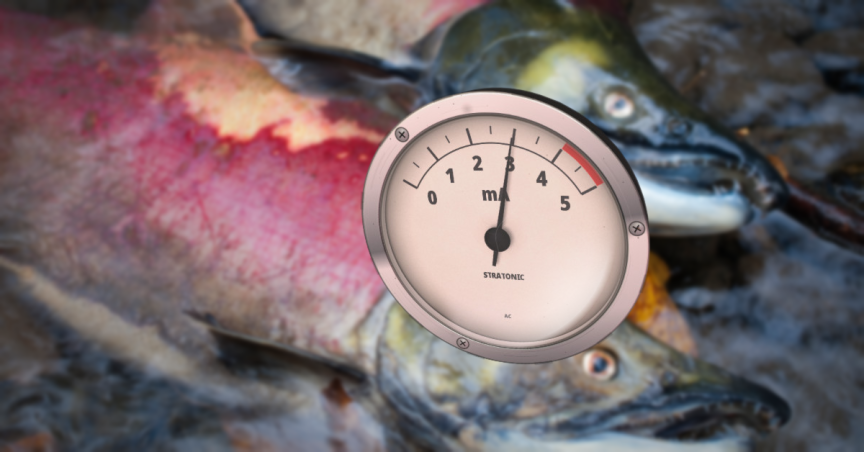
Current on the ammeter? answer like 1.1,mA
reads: 3,mA
